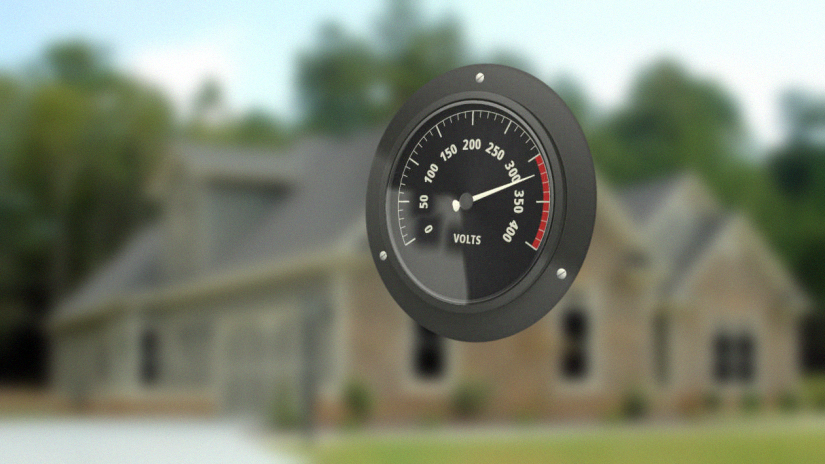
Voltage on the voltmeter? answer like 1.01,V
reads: 320,V
